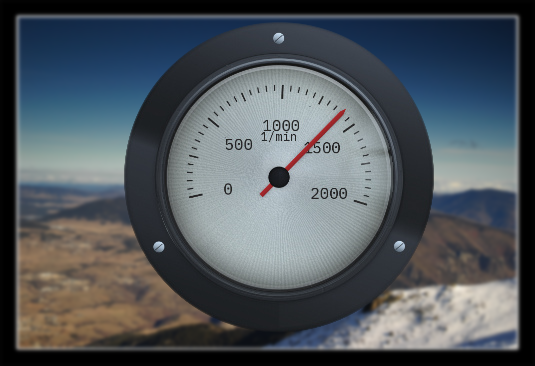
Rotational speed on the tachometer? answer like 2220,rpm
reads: 1400,rpm
